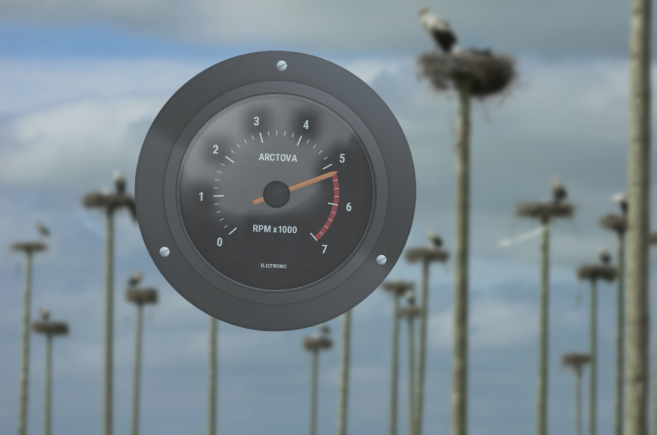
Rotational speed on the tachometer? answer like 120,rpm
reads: 5200,rpm
